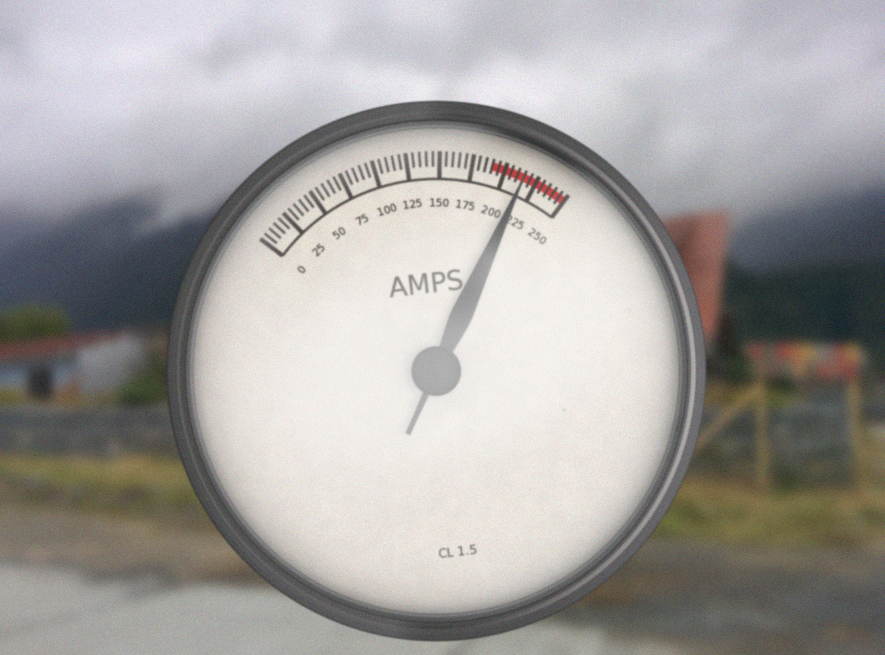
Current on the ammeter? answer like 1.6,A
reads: 215,A
